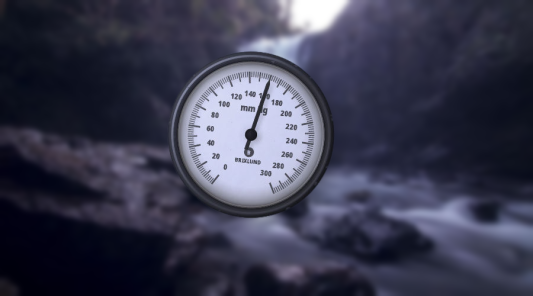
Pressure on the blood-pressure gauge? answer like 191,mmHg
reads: 160,mmHg
